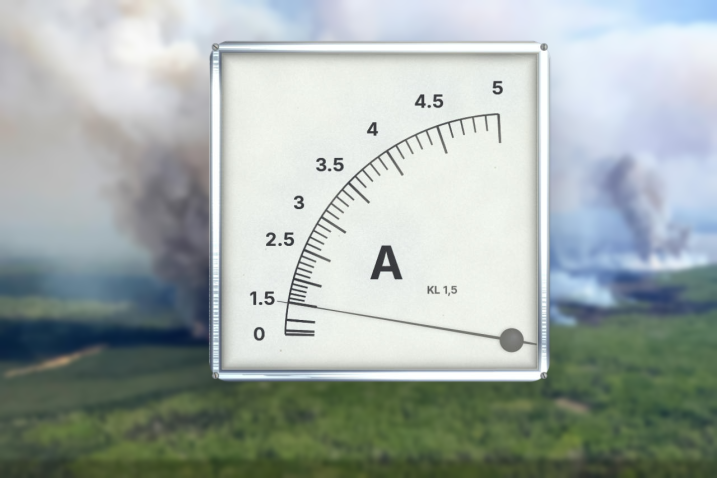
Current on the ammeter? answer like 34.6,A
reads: 1.5,A
